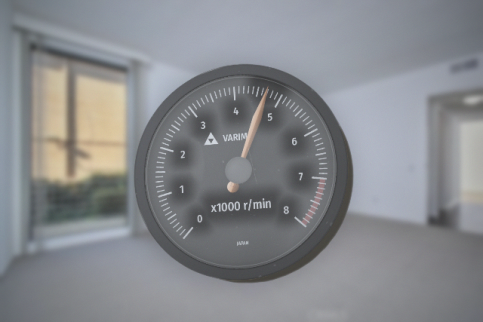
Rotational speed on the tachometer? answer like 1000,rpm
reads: 4700,rpm
